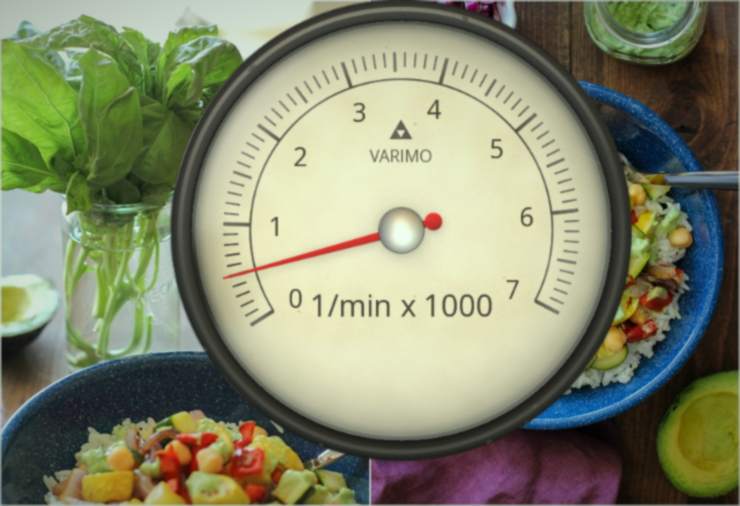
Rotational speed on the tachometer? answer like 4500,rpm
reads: 500,rpm
